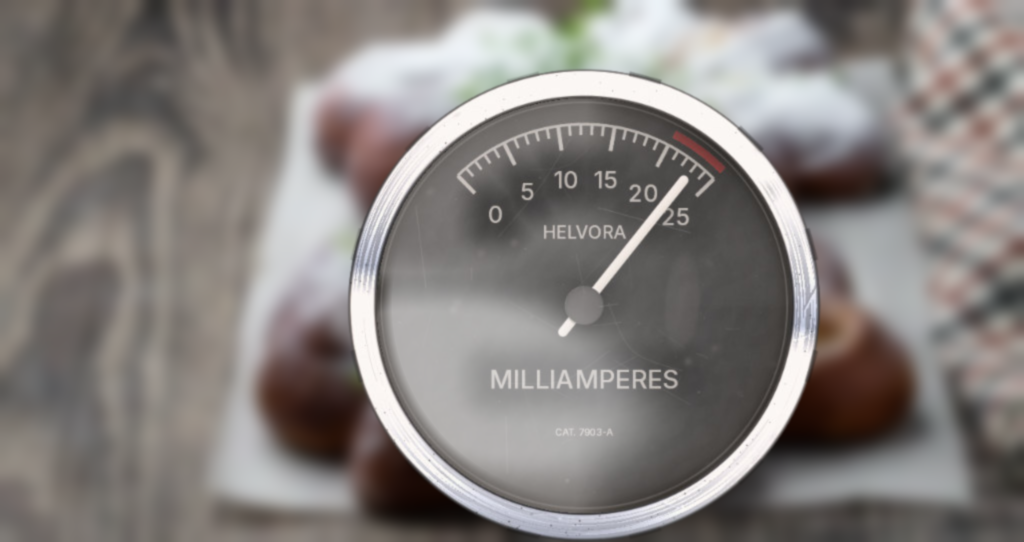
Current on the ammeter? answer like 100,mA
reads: 23,mA
